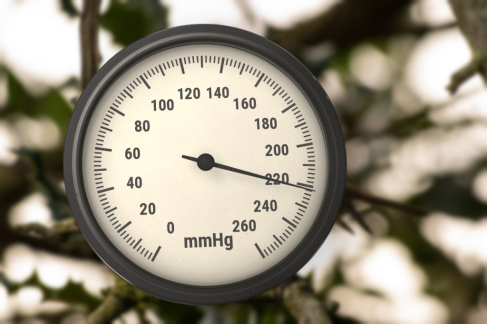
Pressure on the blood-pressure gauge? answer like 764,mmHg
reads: 222,mmHg
